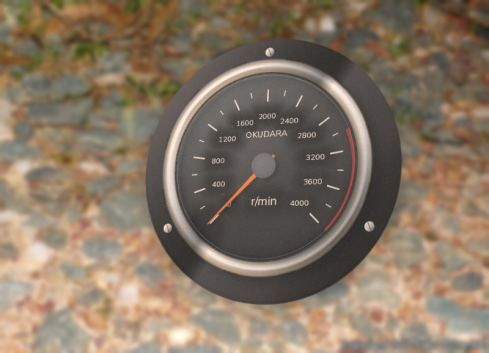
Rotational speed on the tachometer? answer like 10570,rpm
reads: 0,rpm
